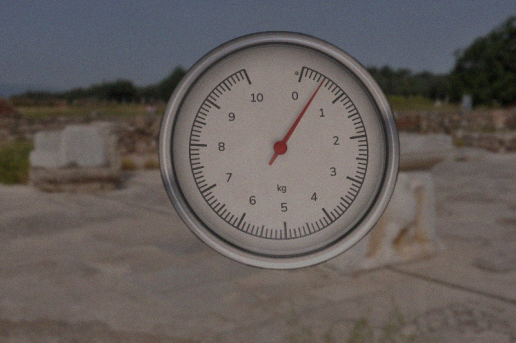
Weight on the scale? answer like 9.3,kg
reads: 0.5,kg
